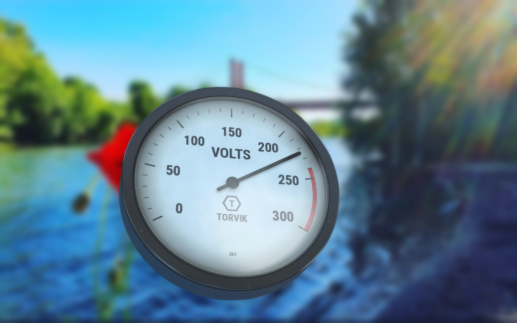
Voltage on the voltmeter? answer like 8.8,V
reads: 225,V
